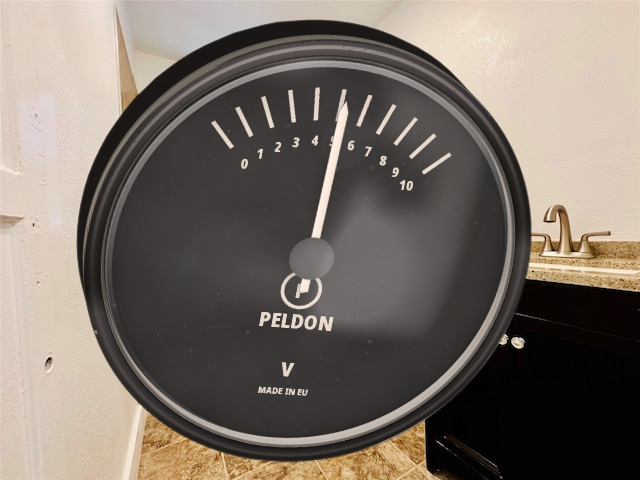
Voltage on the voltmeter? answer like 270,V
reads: 5,V
